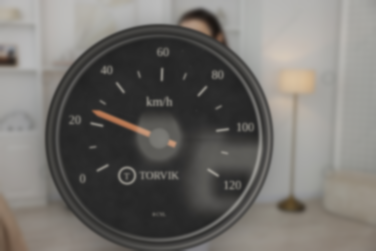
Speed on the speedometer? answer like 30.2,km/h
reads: 25,km/h
